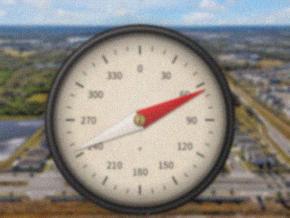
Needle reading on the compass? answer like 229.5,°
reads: 65,°
